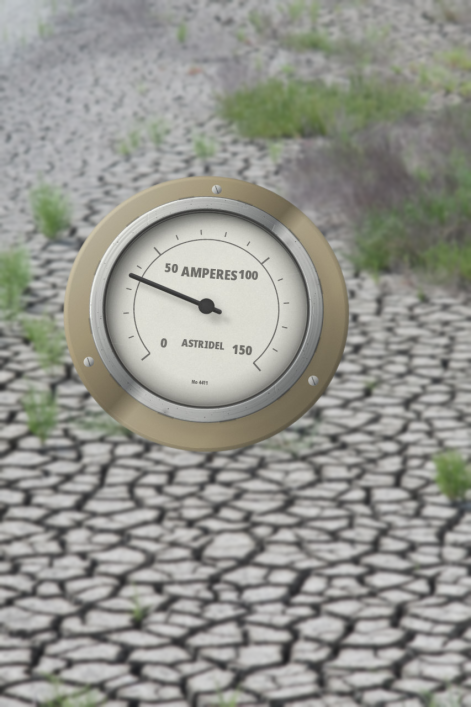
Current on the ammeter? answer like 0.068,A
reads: 35,A
